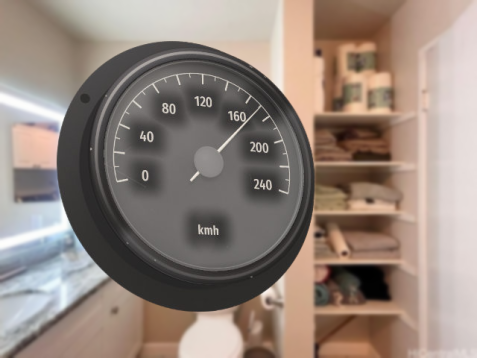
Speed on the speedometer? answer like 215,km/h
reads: 170,km/h
